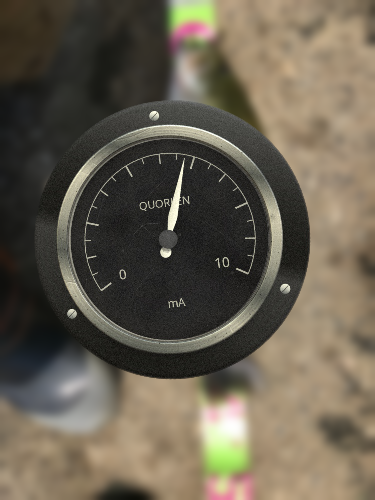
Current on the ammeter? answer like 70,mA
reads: 5.75,mA
